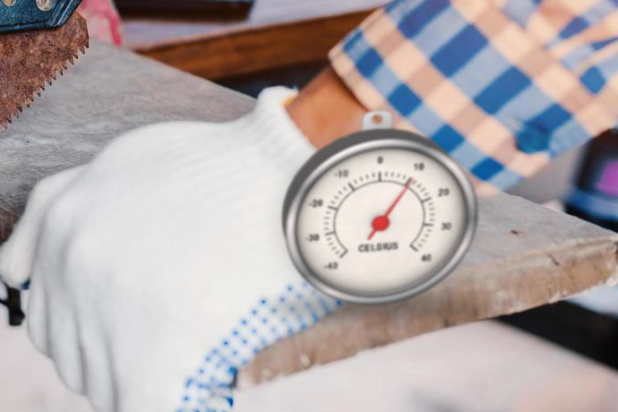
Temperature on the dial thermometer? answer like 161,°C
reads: 10,°C
